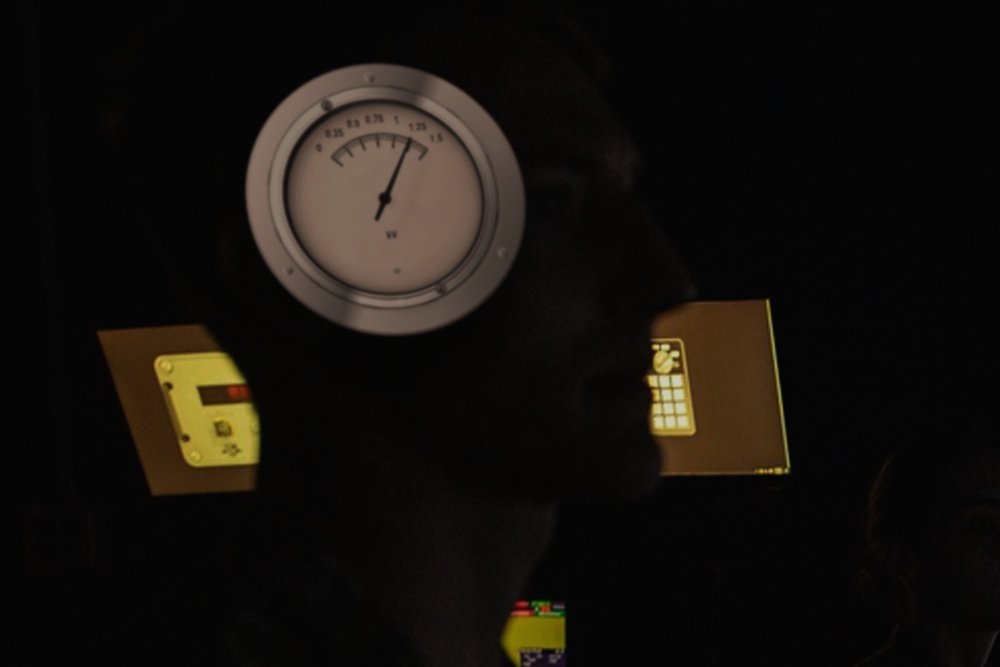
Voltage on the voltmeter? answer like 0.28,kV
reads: 1.25,kV
